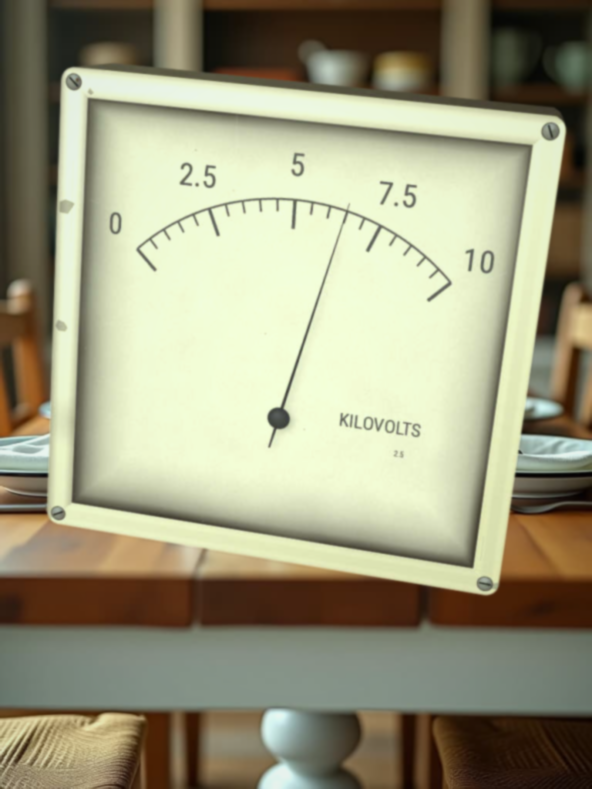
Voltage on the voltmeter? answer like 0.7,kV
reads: 6.5,kV
